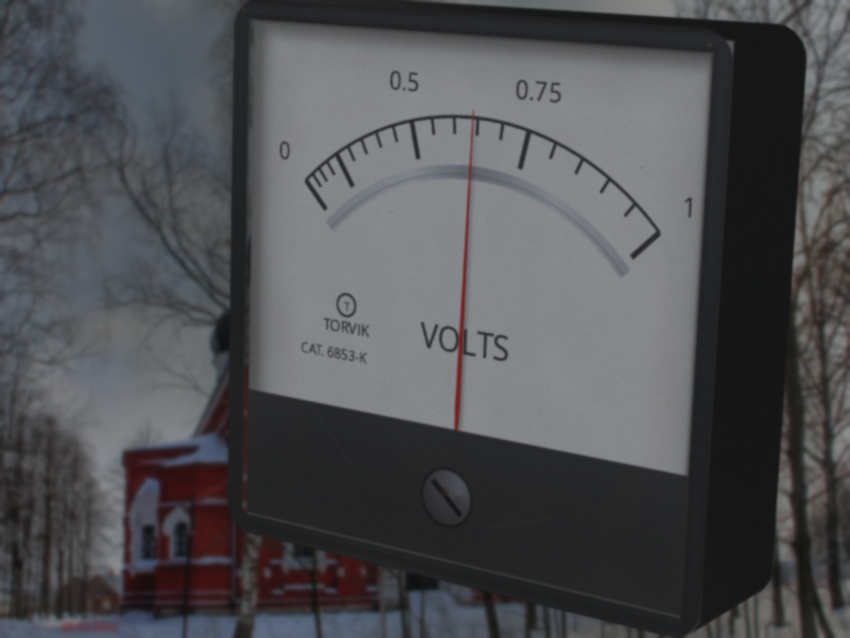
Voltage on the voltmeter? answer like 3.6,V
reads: 0.65,V
